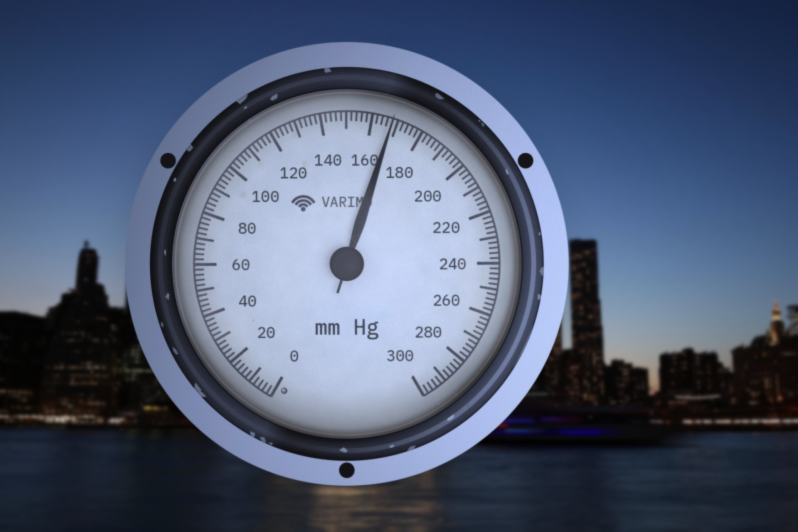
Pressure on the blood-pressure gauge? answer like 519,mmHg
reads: 168,mmHg
